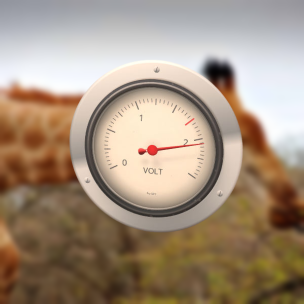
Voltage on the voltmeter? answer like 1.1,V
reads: 2.05,V
